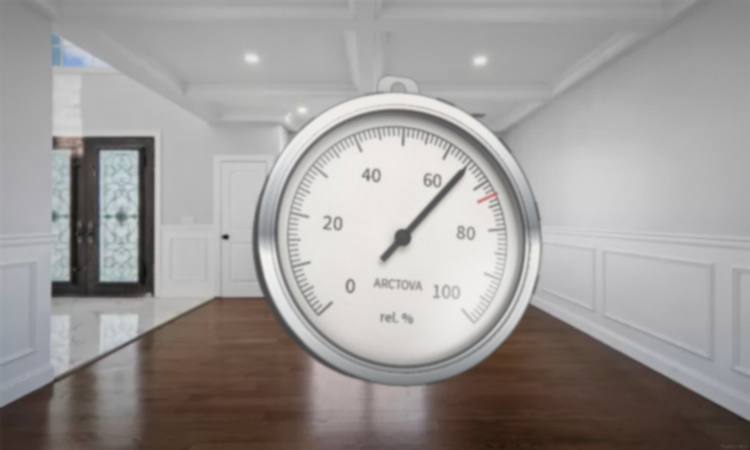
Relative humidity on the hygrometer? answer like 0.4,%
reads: 65,%
